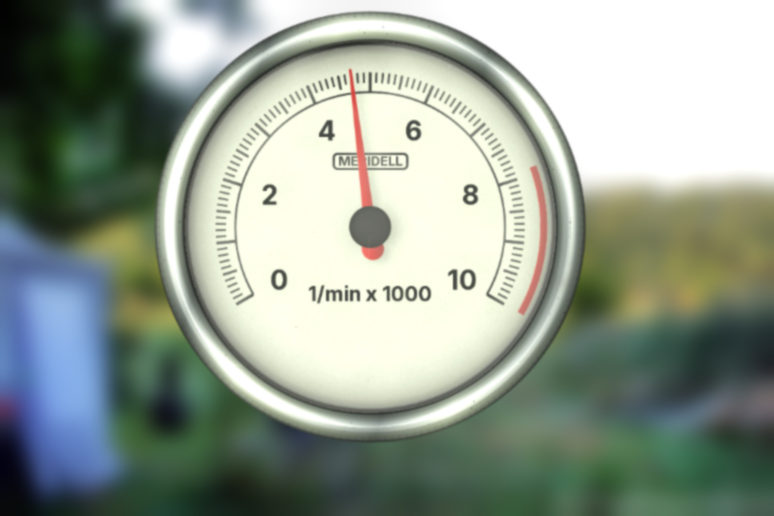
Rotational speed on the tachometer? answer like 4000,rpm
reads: 4700,rpm
